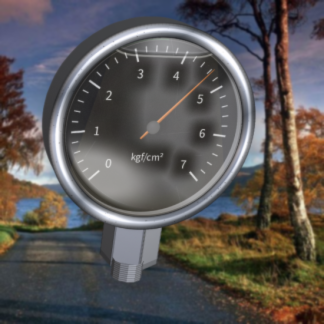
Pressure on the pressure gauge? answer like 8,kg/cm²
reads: 4.6,kg/cm²
